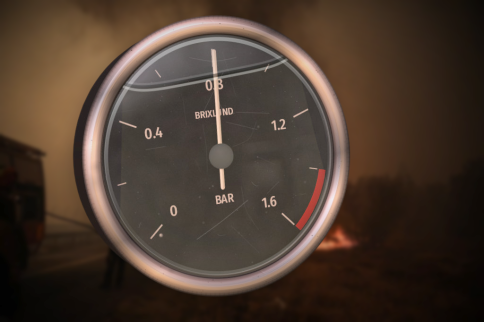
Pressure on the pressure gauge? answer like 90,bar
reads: 0.8,bar
